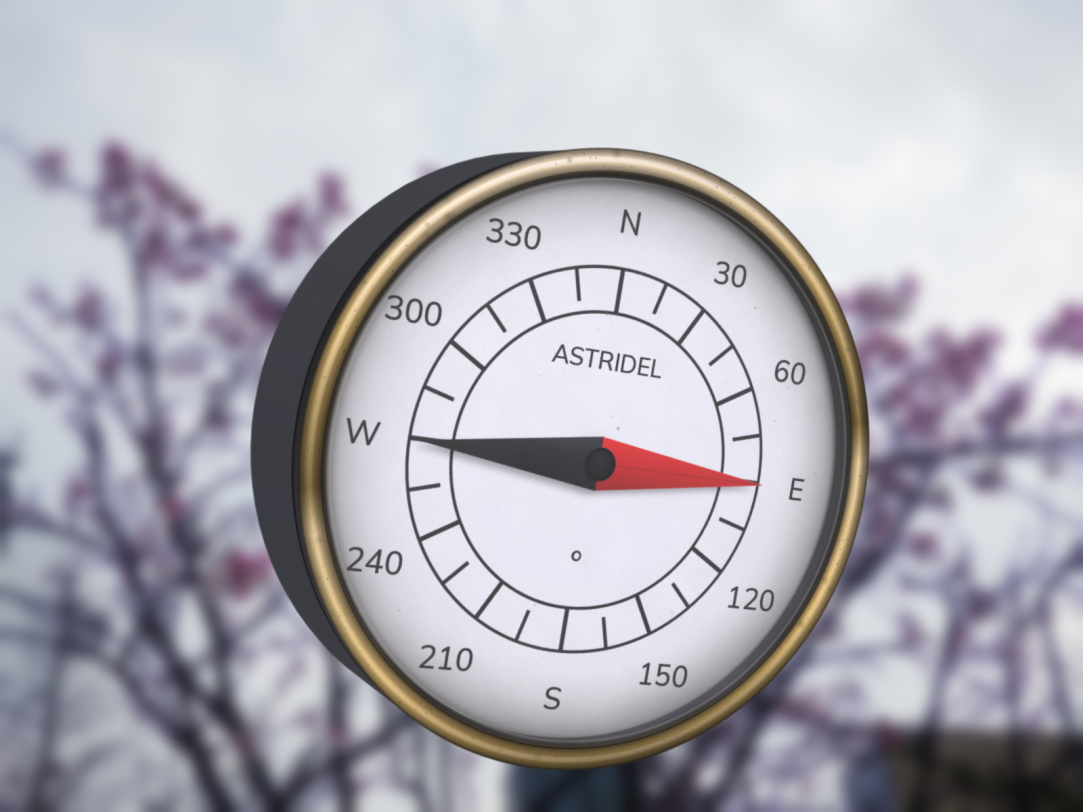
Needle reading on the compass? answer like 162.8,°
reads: 90,°
